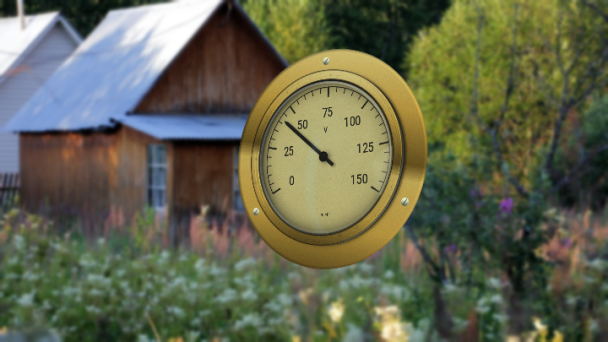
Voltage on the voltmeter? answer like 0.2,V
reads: 42.5,V
